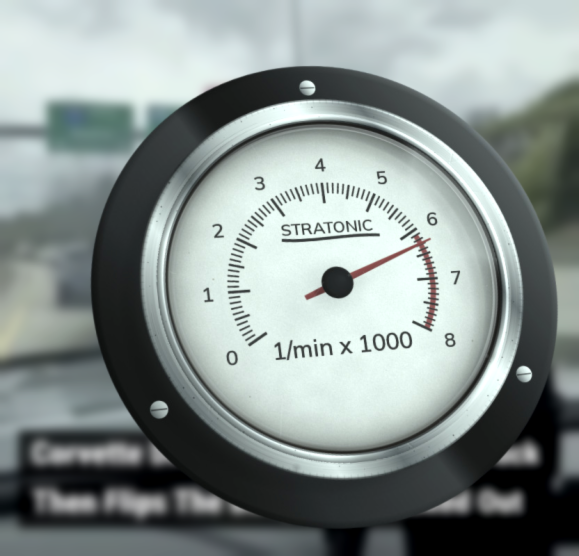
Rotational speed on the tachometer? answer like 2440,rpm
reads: 6300,rpm
